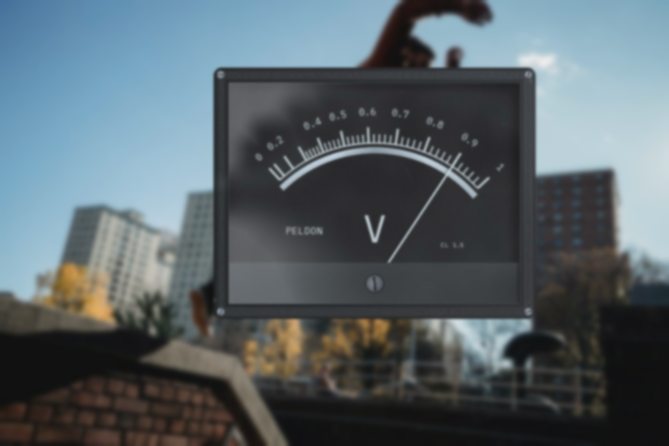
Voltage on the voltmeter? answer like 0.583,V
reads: 0.9,V
